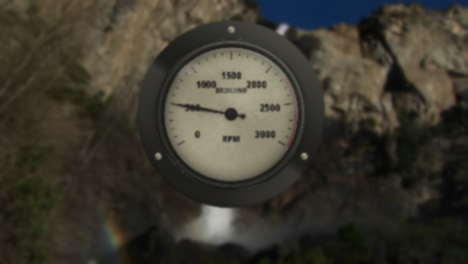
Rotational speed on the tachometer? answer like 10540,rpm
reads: 500,rpm
